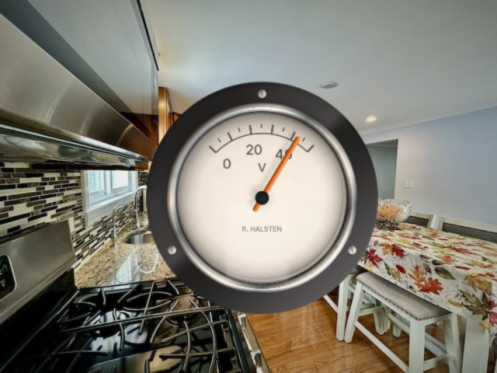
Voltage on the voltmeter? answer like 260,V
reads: 42.5,V
